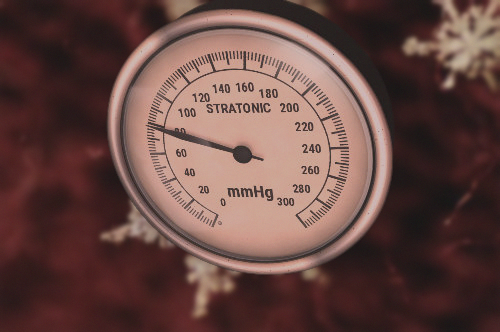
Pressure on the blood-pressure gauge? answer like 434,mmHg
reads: 80,mmHg
